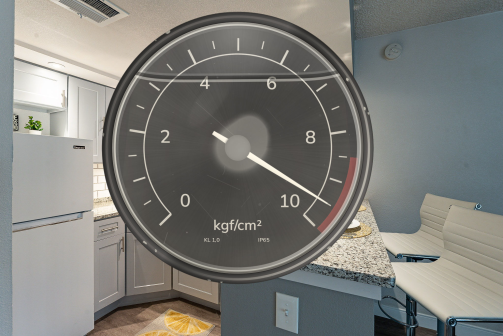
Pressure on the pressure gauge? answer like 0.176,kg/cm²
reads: 9.5,kg/cm²
